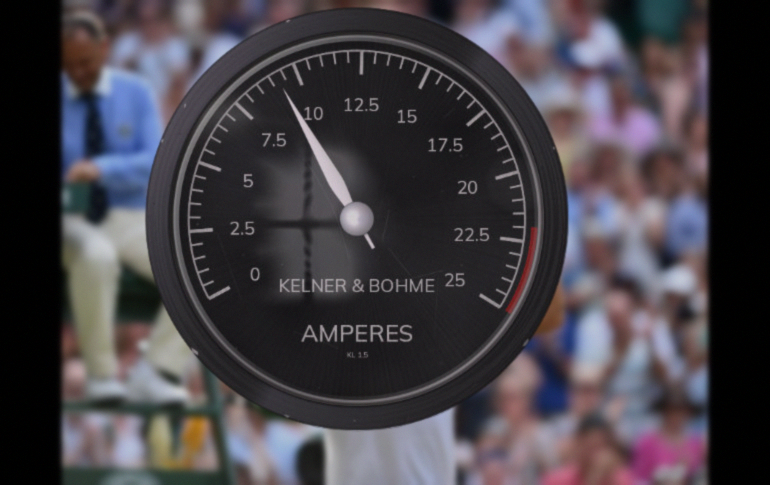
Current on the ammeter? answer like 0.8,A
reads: 9.25,A
